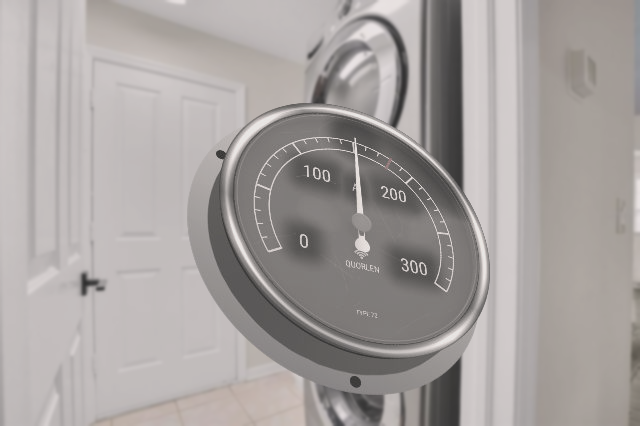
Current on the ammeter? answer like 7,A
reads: 150,A
